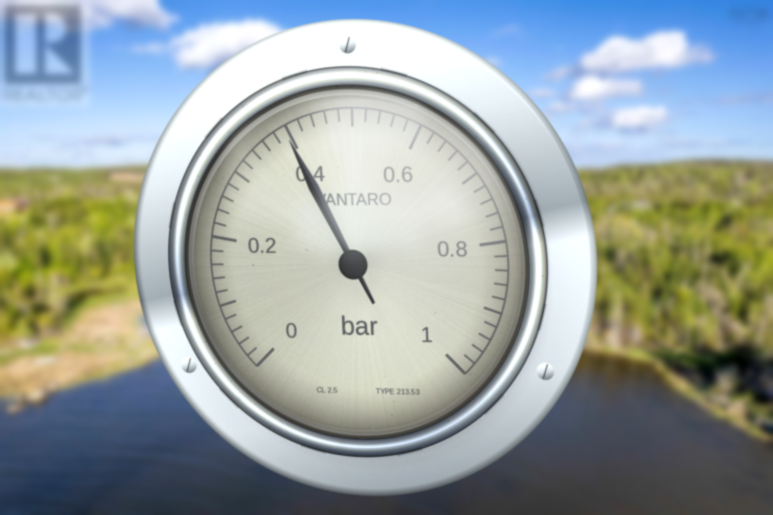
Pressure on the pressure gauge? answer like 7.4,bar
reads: 0.4,bar
